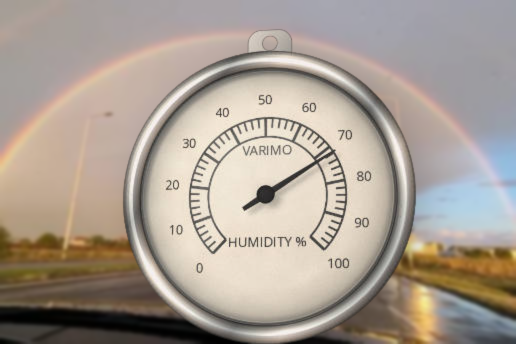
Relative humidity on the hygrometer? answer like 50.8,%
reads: 72,%
